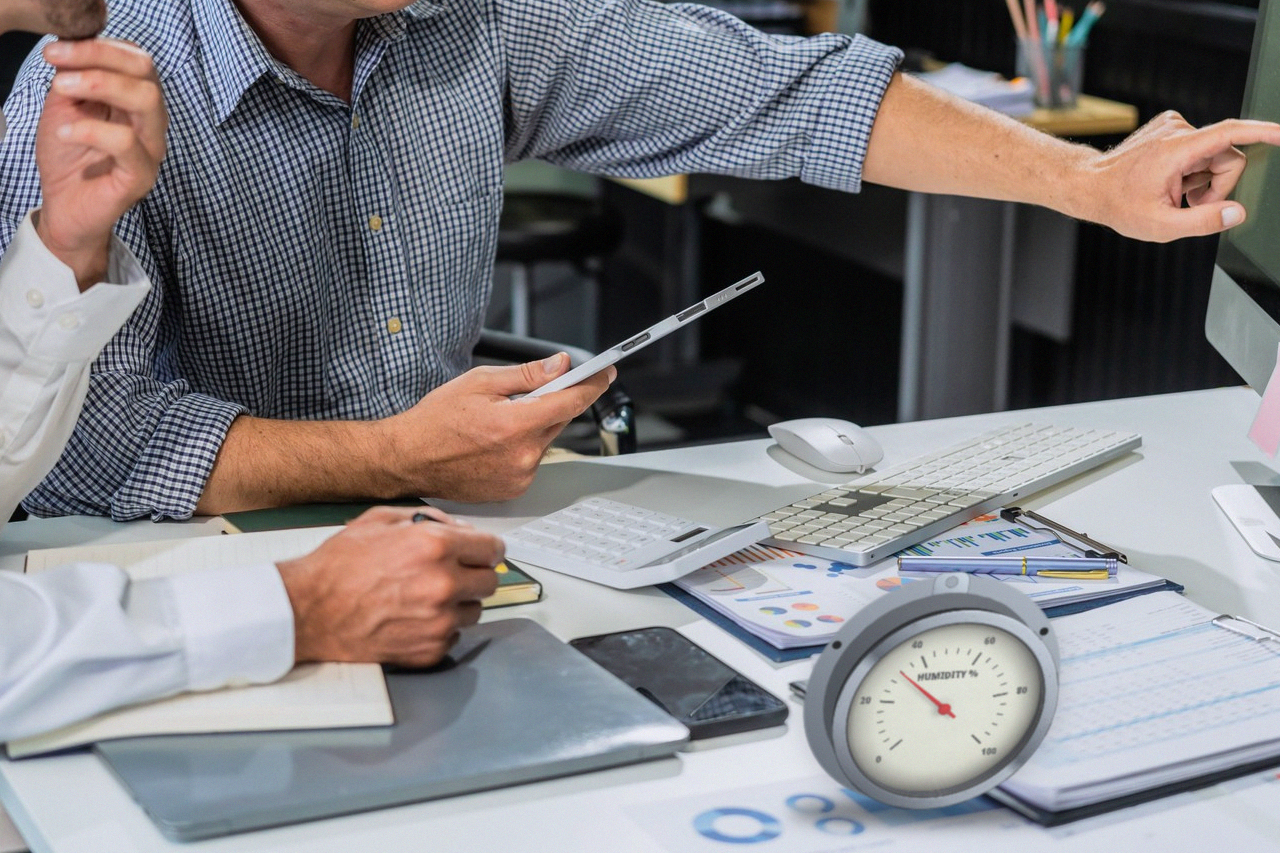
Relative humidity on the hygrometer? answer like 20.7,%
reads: 32,%
